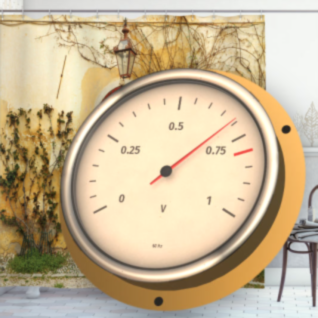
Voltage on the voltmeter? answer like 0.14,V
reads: 0.7,V
